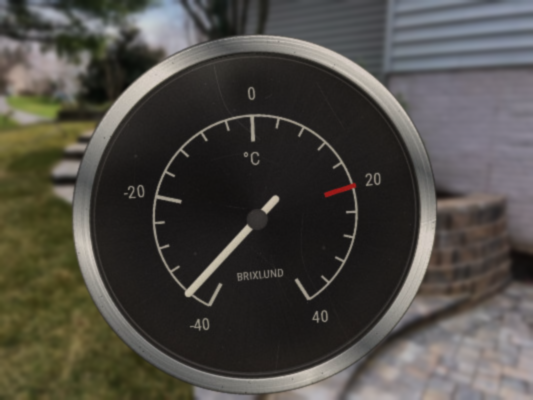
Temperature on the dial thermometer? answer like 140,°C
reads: -36,°C
